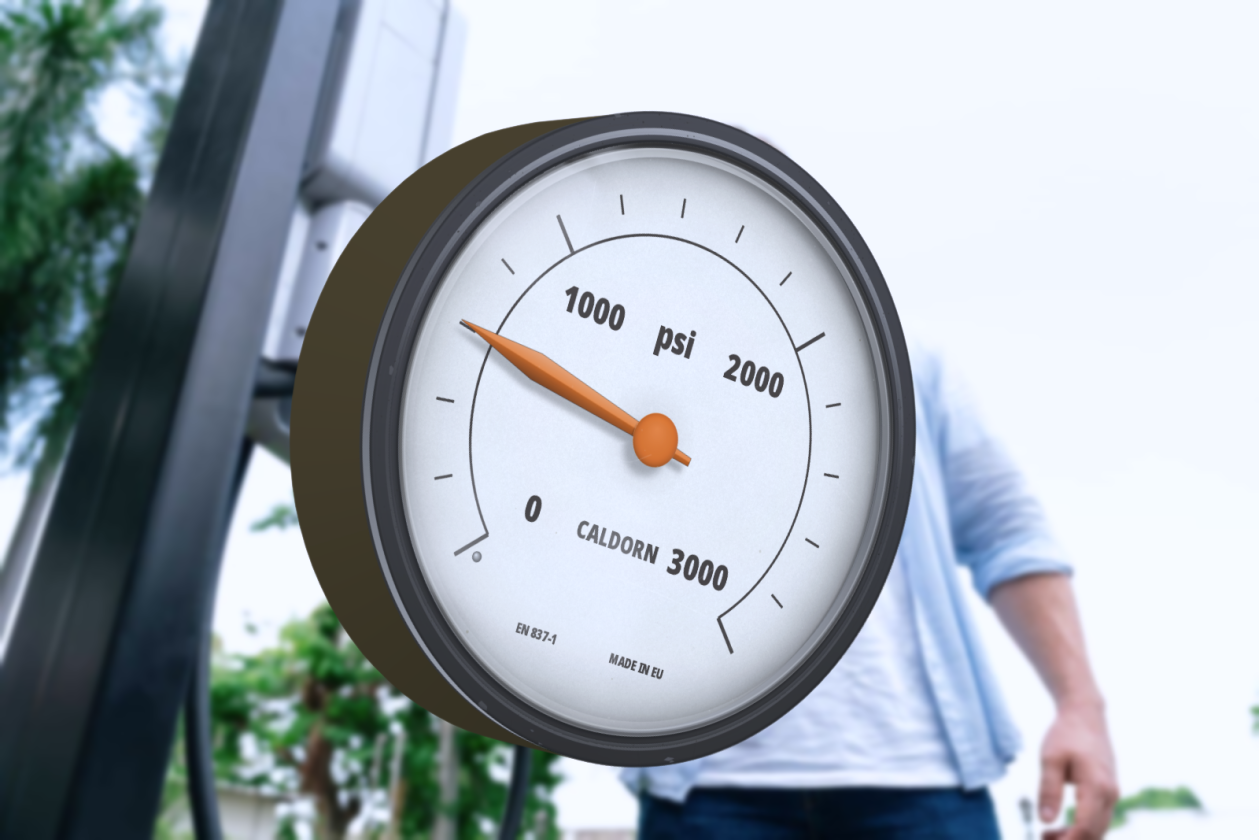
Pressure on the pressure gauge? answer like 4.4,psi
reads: 600,psi
